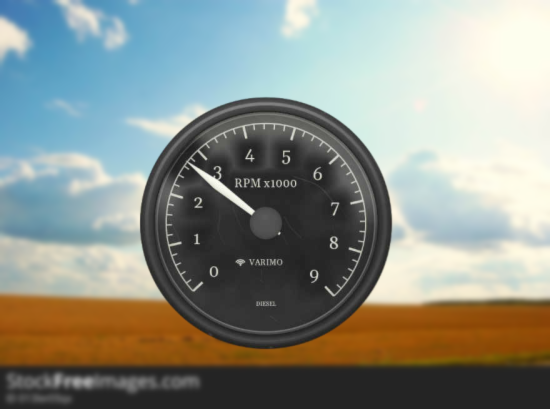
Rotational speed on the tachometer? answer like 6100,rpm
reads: 2700,rpm
